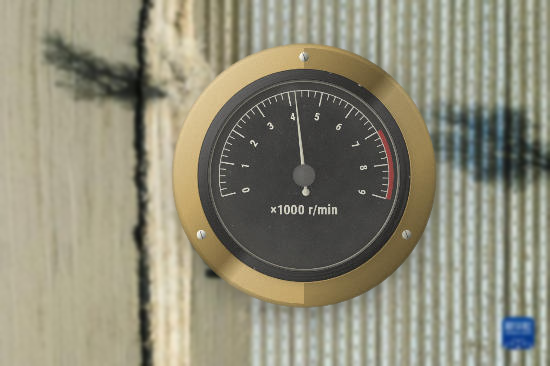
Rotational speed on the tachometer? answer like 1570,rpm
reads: 4200,rpm
